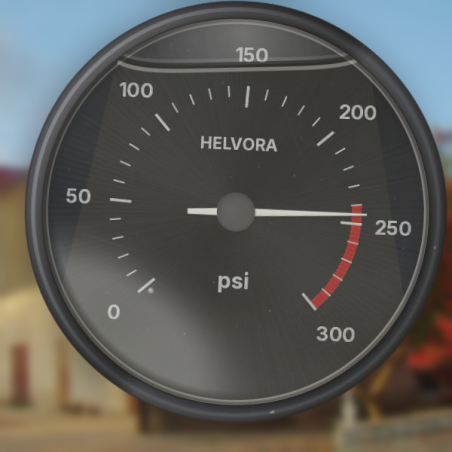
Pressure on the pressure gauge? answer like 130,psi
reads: 245,psi
